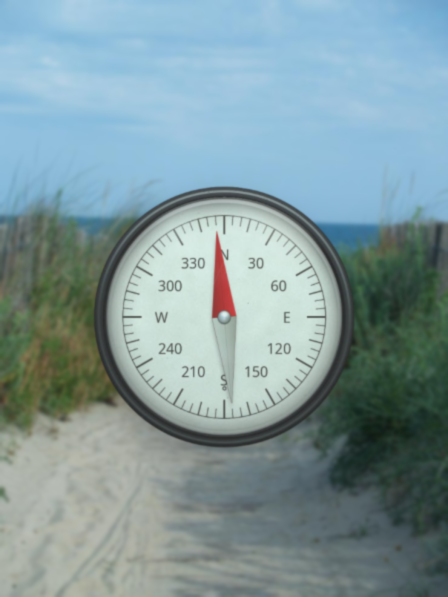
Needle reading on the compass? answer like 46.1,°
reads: 355,°
